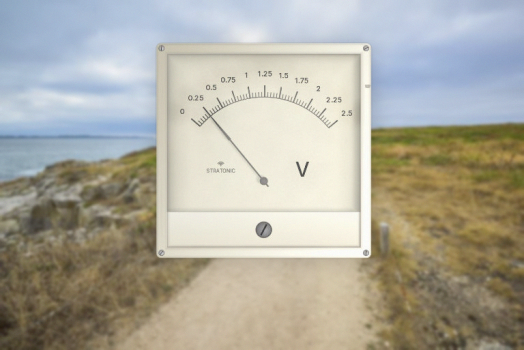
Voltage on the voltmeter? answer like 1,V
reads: 0.25,V
